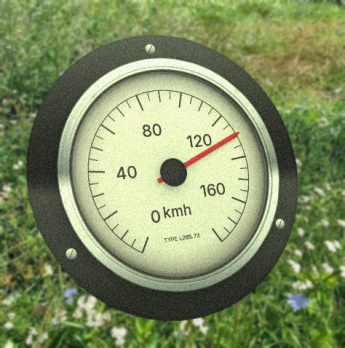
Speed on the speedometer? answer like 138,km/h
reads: 130,km/h
